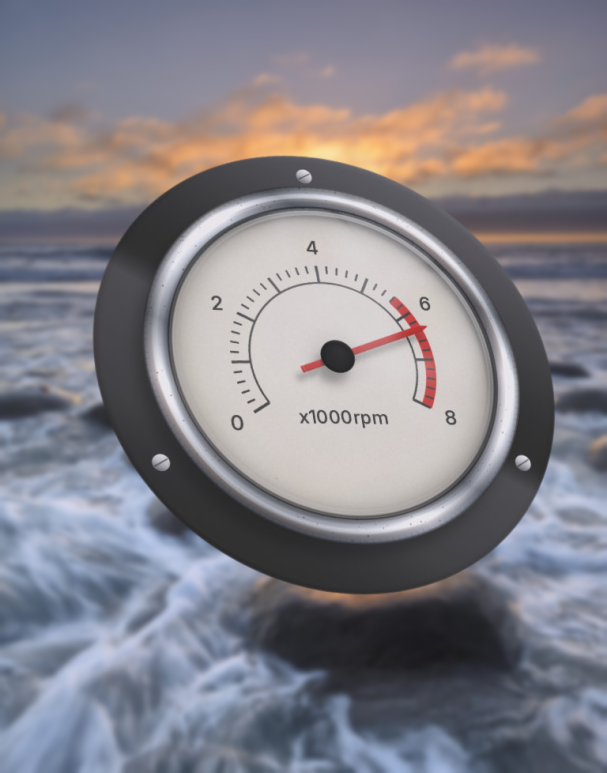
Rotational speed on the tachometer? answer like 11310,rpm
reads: 6400,rpm
